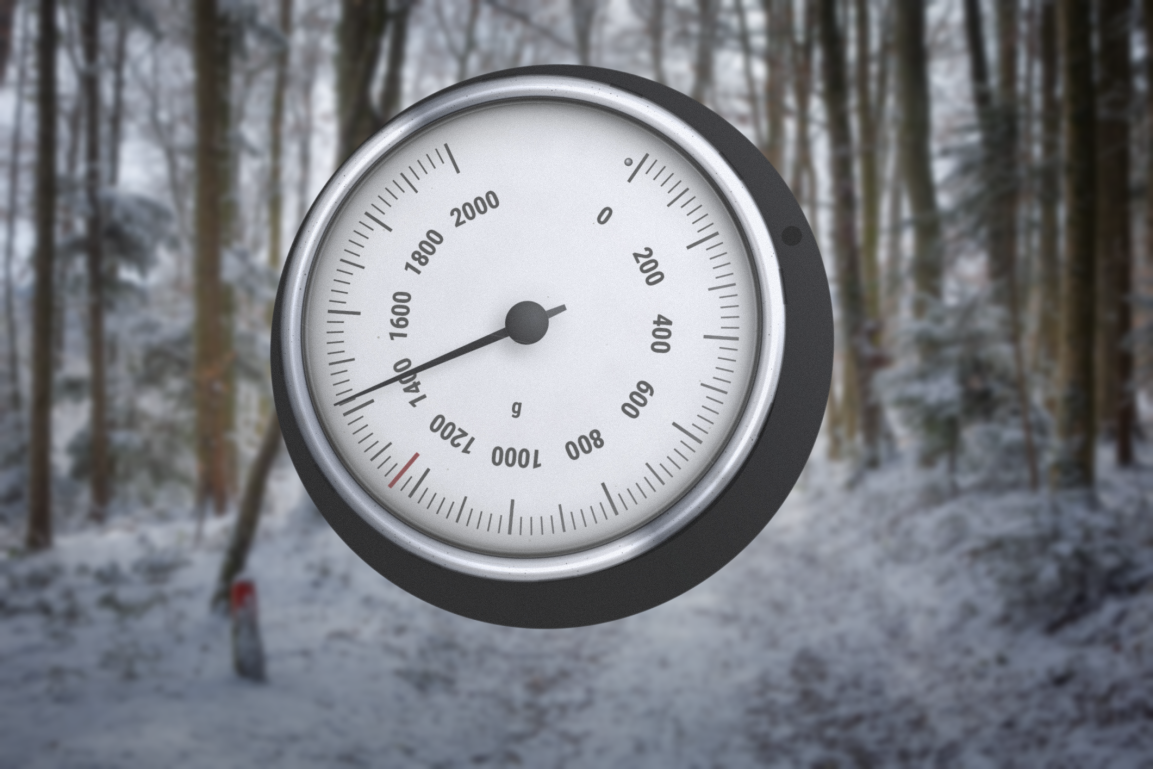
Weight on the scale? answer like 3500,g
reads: 1420,g
